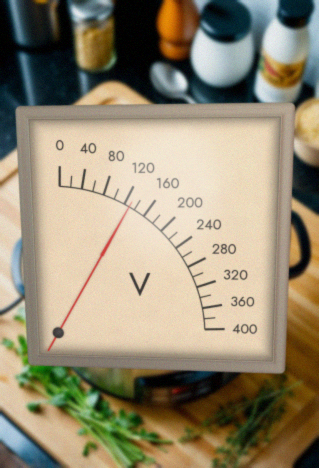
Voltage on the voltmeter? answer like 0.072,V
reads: 130,V
